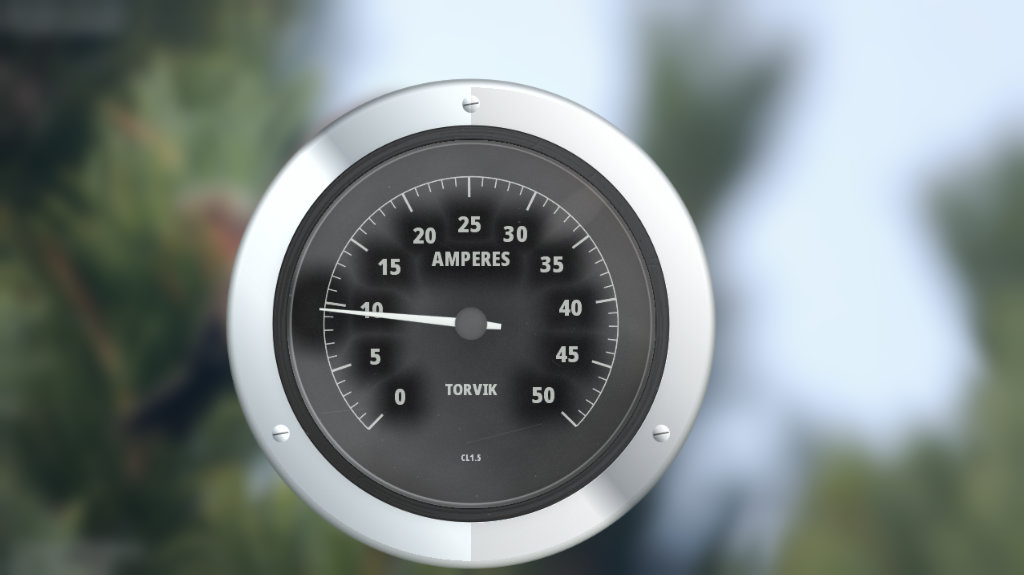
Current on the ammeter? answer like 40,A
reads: 9.5,A
